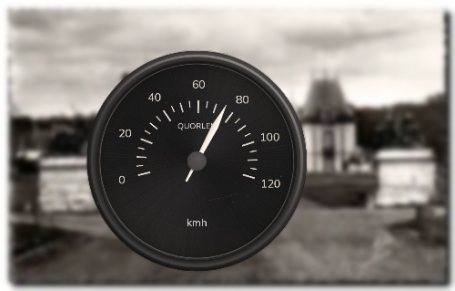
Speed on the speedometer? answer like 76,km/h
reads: 75,km/h
